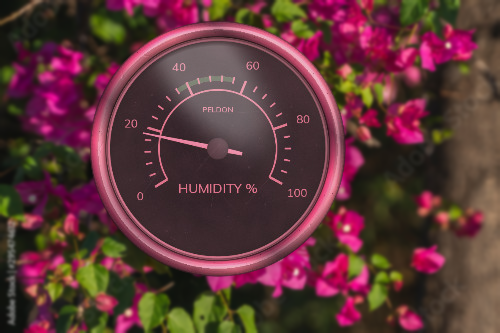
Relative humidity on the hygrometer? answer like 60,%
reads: 18,%
